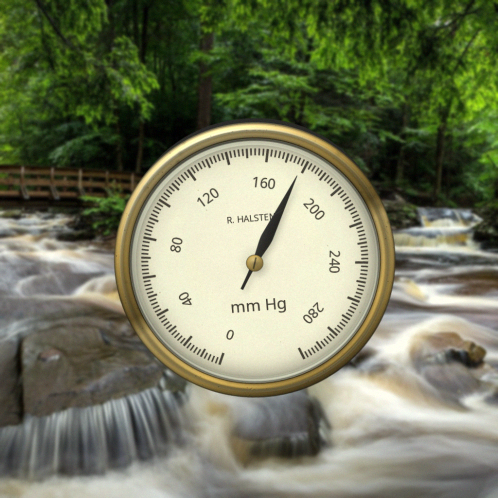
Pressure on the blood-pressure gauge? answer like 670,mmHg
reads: 178,mmHg
